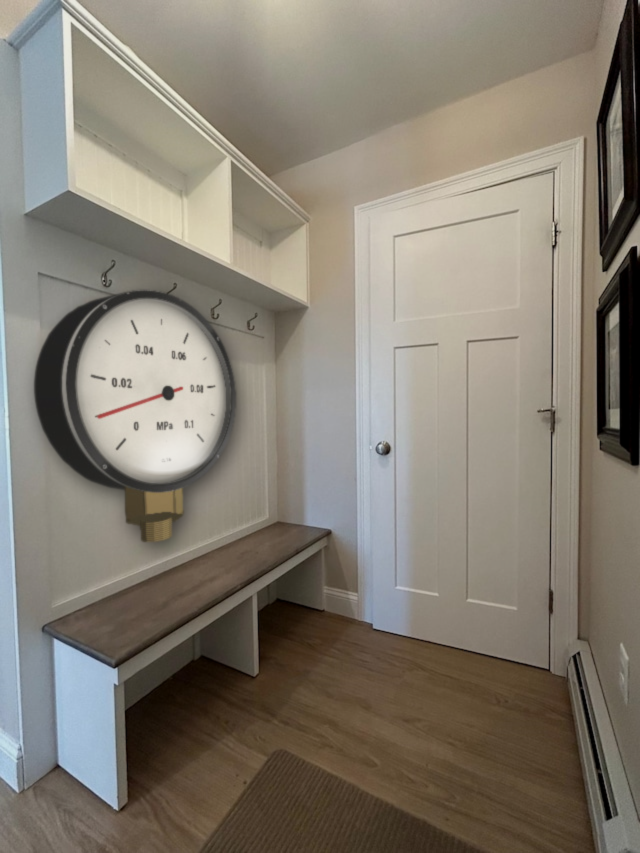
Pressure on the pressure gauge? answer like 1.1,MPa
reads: 0.01,MPa
